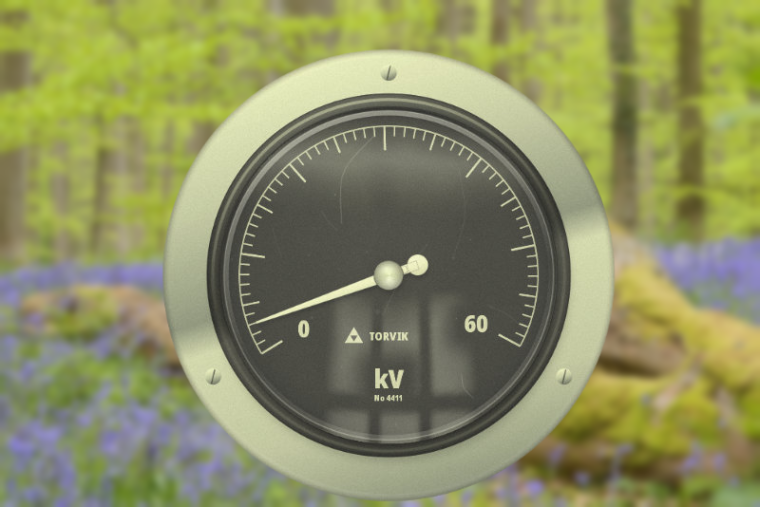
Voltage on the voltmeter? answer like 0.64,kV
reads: 3,kV
